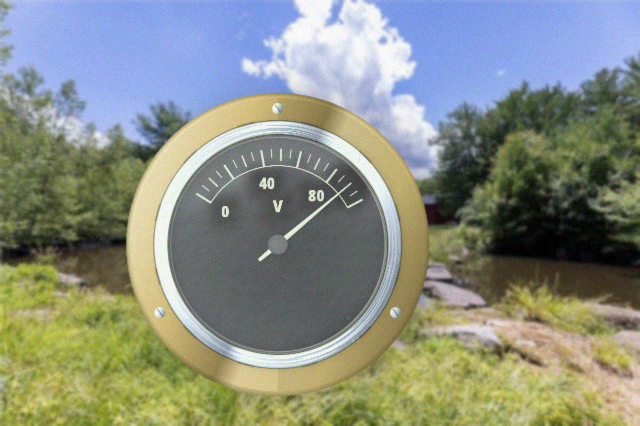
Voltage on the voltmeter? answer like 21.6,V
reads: 90,V
